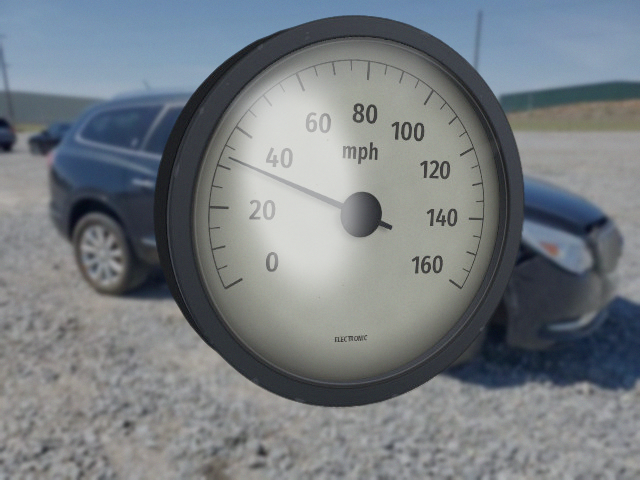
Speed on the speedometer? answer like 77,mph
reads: 32.5,mph
